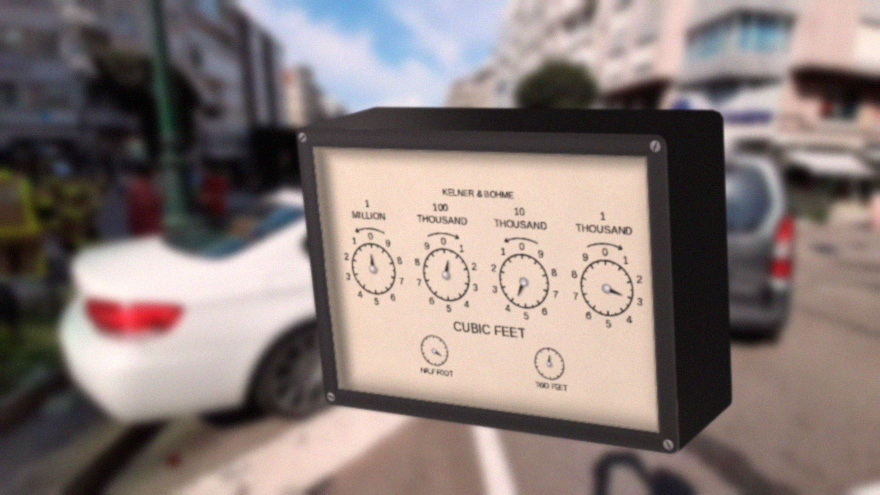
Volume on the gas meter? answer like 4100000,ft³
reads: 4300,ft³
